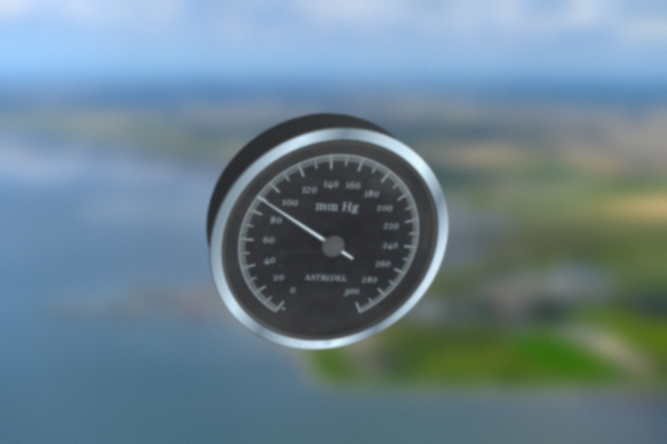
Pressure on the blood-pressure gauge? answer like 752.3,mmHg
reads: 90,mmHg
